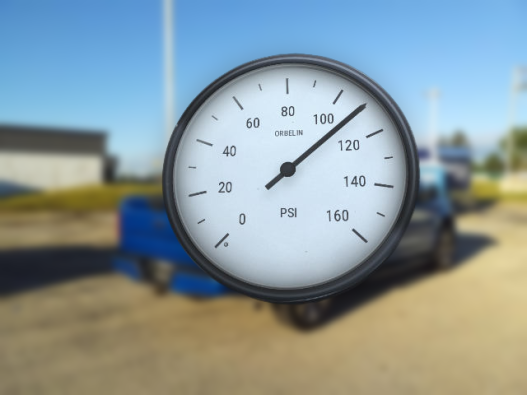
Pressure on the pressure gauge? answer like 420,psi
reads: 110,psi
